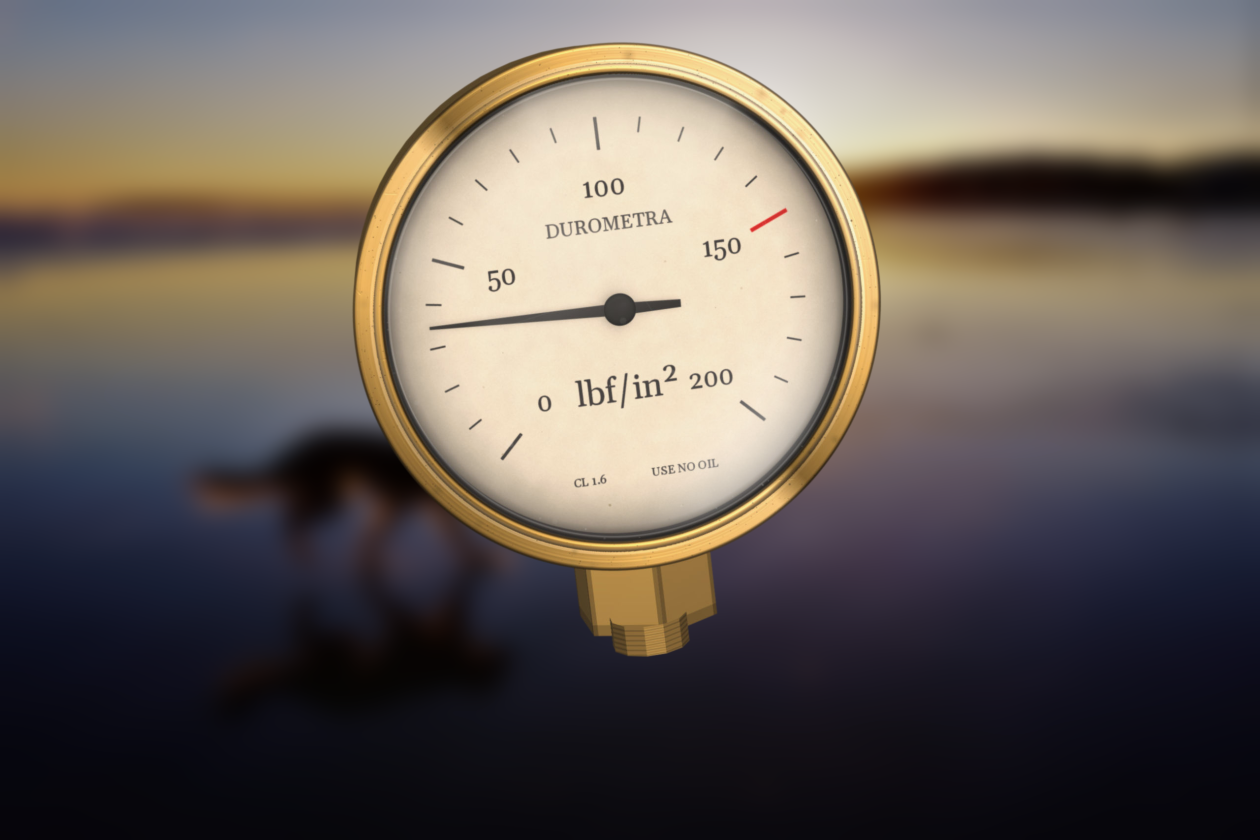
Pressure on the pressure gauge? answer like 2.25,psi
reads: 35,psi
